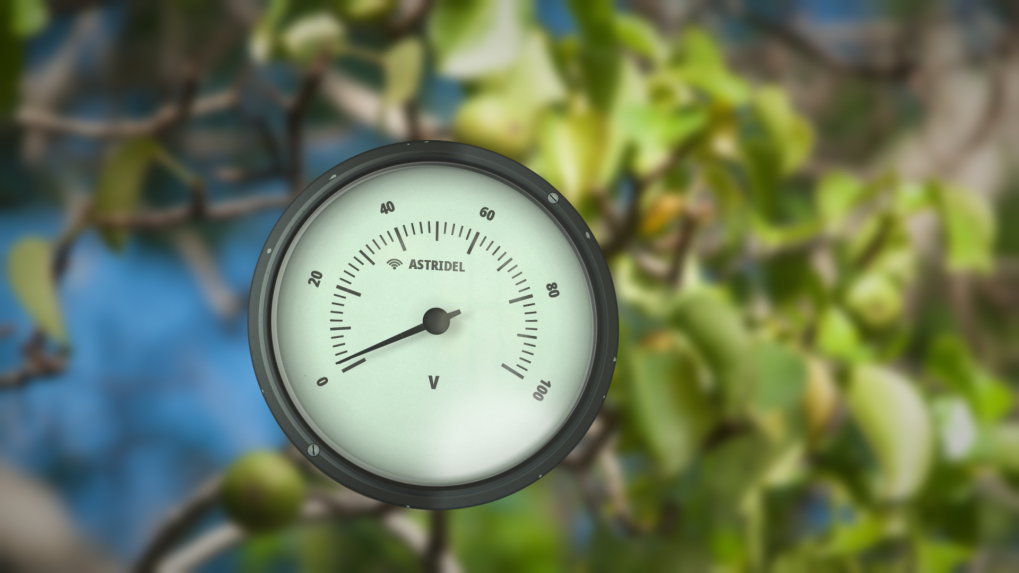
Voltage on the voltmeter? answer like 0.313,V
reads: 2,V
